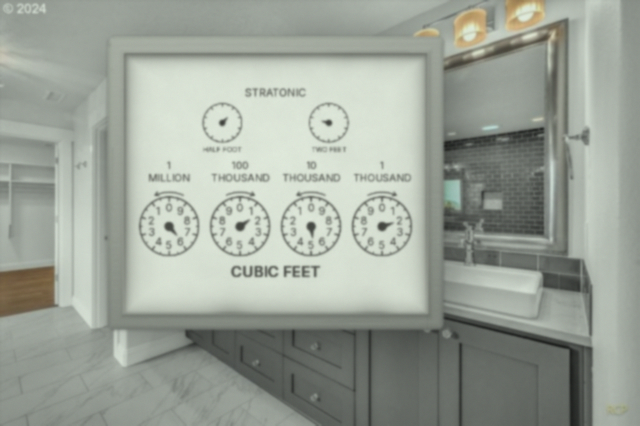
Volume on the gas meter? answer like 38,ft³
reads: 615200,ft³
